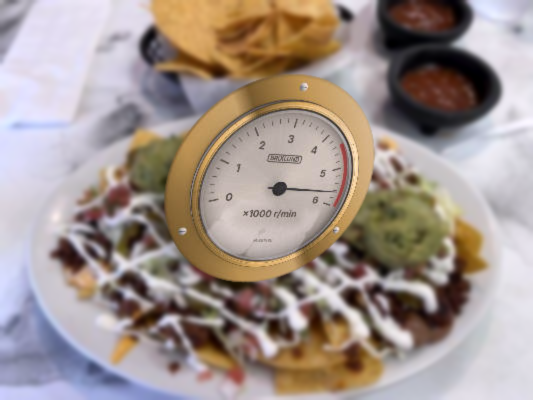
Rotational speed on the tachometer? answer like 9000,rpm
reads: 5600,rpm
